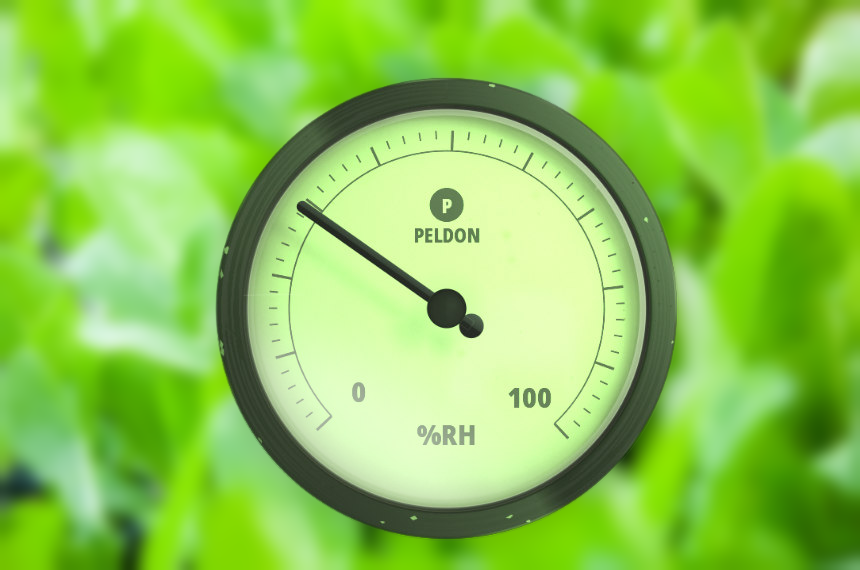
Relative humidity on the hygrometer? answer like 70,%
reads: 29,%
